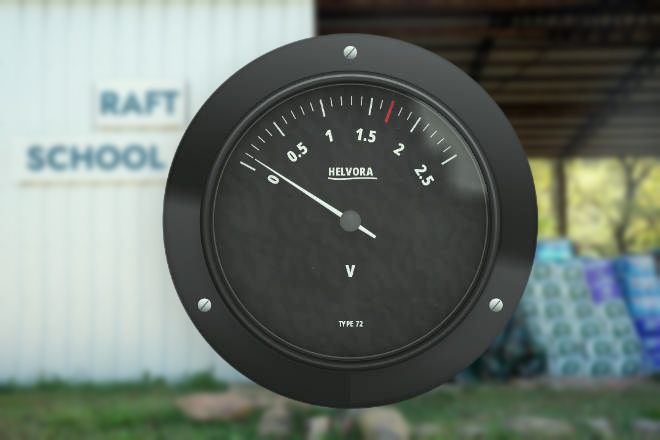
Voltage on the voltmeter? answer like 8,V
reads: 0.1,V
